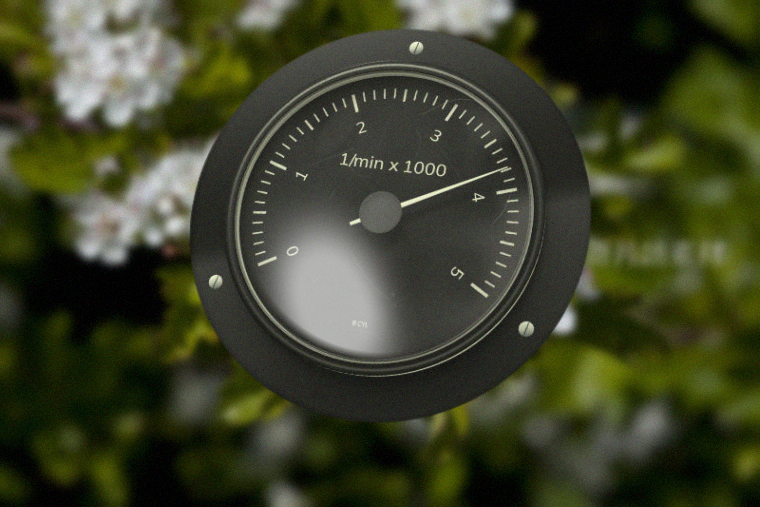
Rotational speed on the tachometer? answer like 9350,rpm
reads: 3800,rpm
